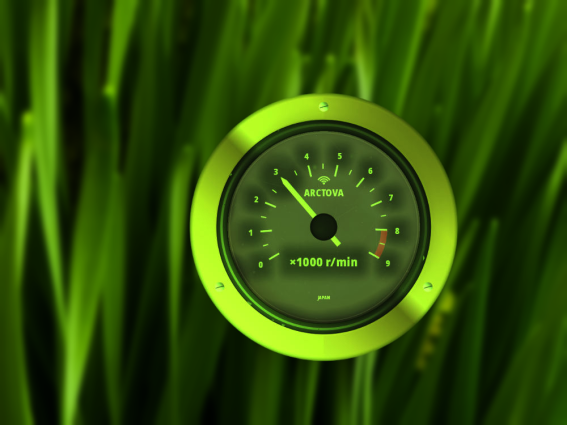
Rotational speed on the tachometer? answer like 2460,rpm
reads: 3000,rpm
